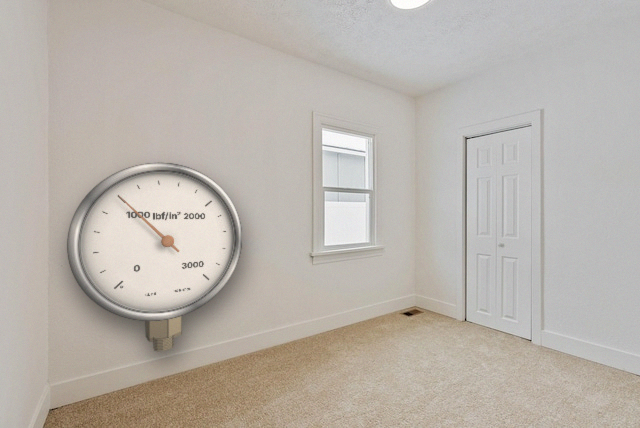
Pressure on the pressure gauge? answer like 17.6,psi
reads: 1000,psi
